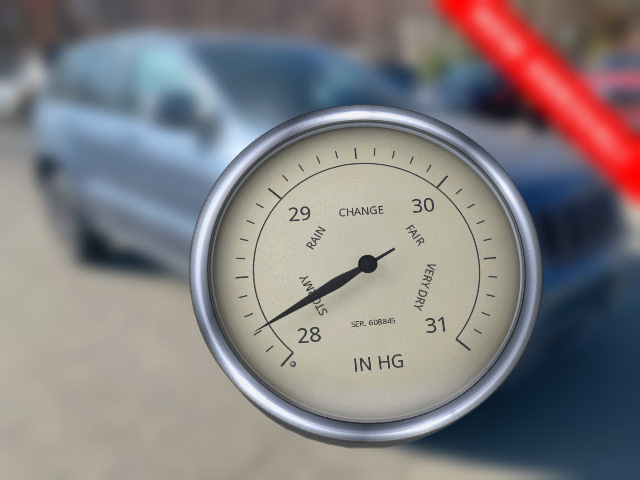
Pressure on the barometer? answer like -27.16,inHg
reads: 28.2,inHg
